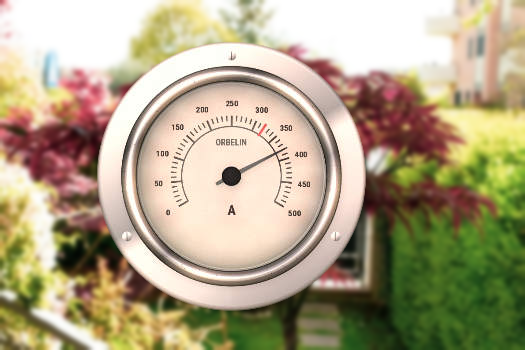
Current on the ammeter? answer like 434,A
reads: 380,A
